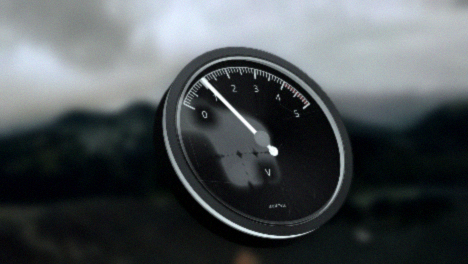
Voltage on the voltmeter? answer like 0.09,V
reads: 1,V
